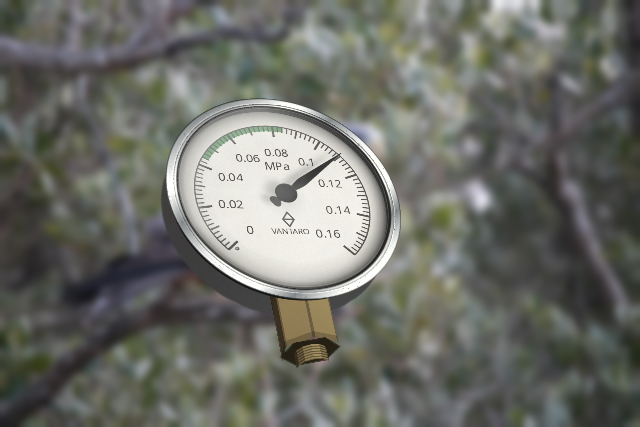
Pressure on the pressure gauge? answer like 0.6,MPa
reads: 0.11,MPa
